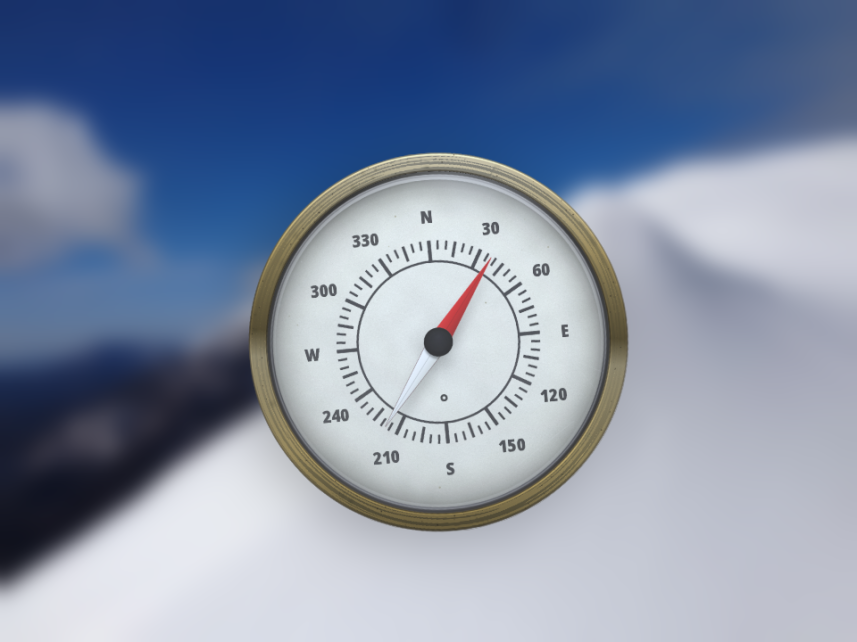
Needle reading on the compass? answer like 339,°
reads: 37.5,°
